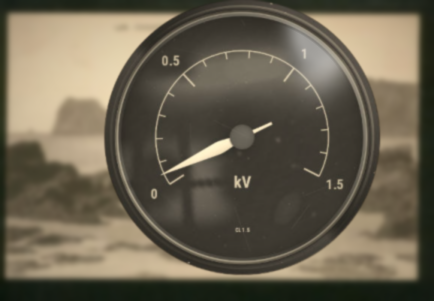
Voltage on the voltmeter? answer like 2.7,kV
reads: 0.05,kV
